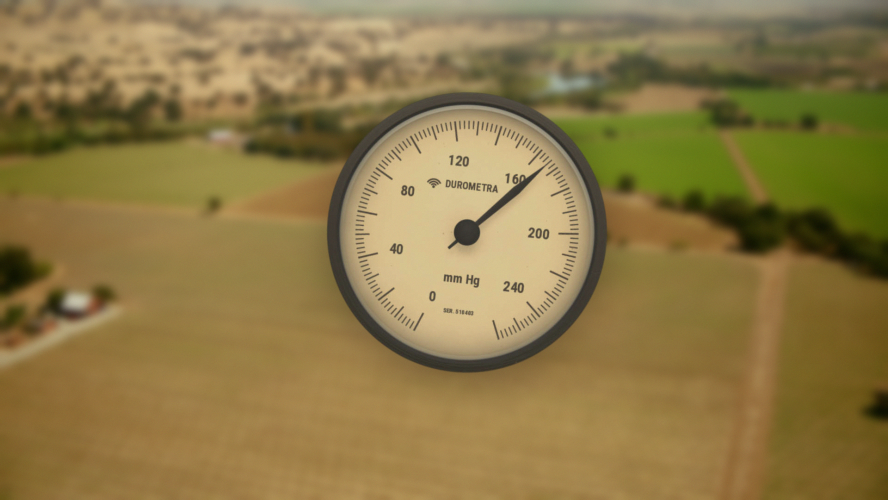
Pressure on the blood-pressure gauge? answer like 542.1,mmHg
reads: 166,mmHg
